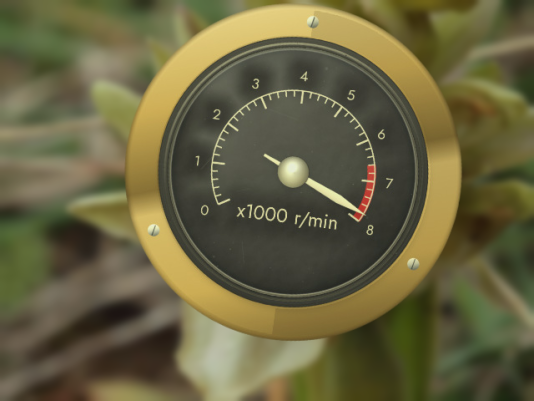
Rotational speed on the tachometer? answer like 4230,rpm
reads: 7800,rpm
